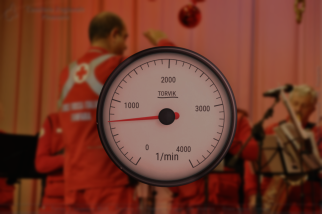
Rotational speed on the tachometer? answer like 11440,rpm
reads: 700,rpm
